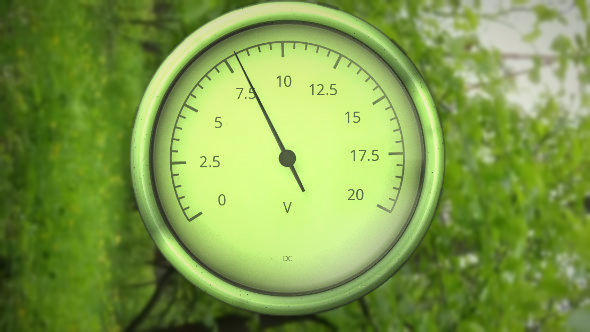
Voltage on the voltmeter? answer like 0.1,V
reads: 8,V
